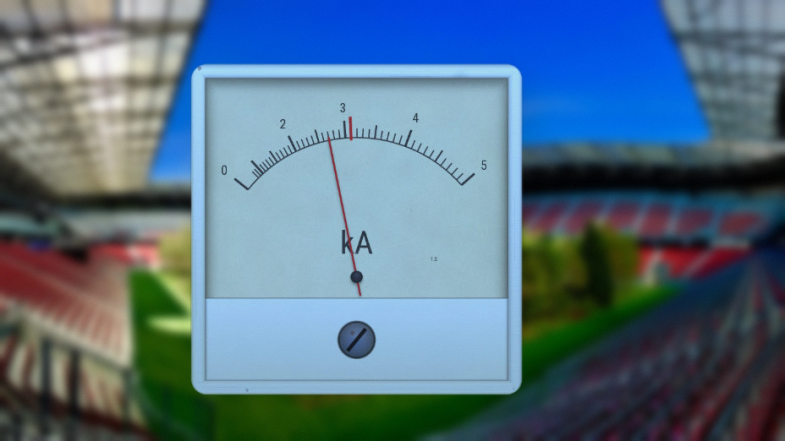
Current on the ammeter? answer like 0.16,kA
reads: 2.7,kA
